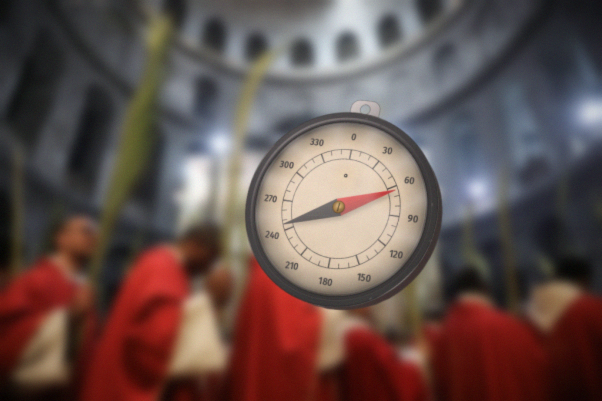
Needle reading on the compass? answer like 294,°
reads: 65,°
